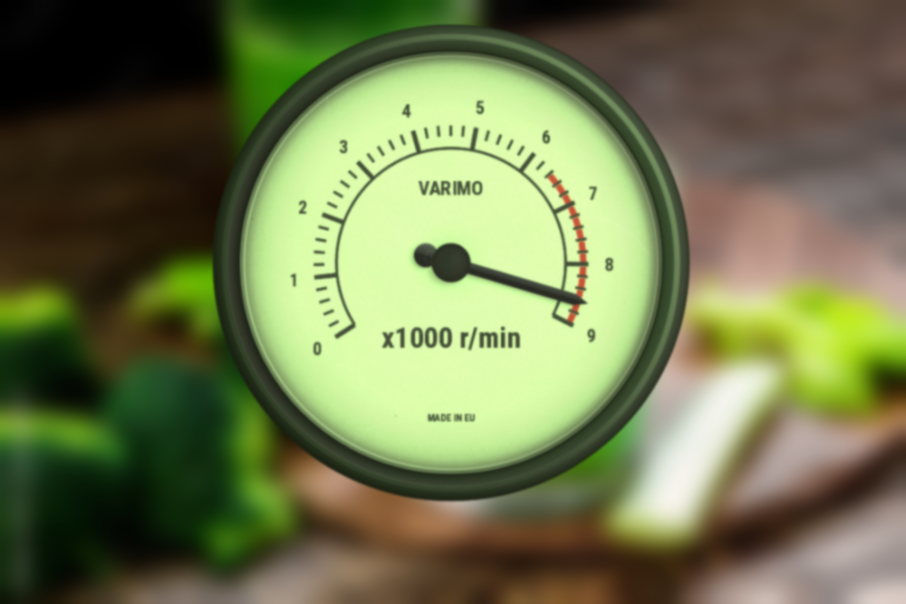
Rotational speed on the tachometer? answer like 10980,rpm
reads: 8600,rpm
